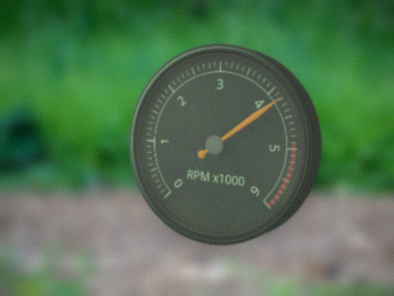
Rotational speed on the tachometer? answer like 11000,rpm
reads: 4200,rpm
